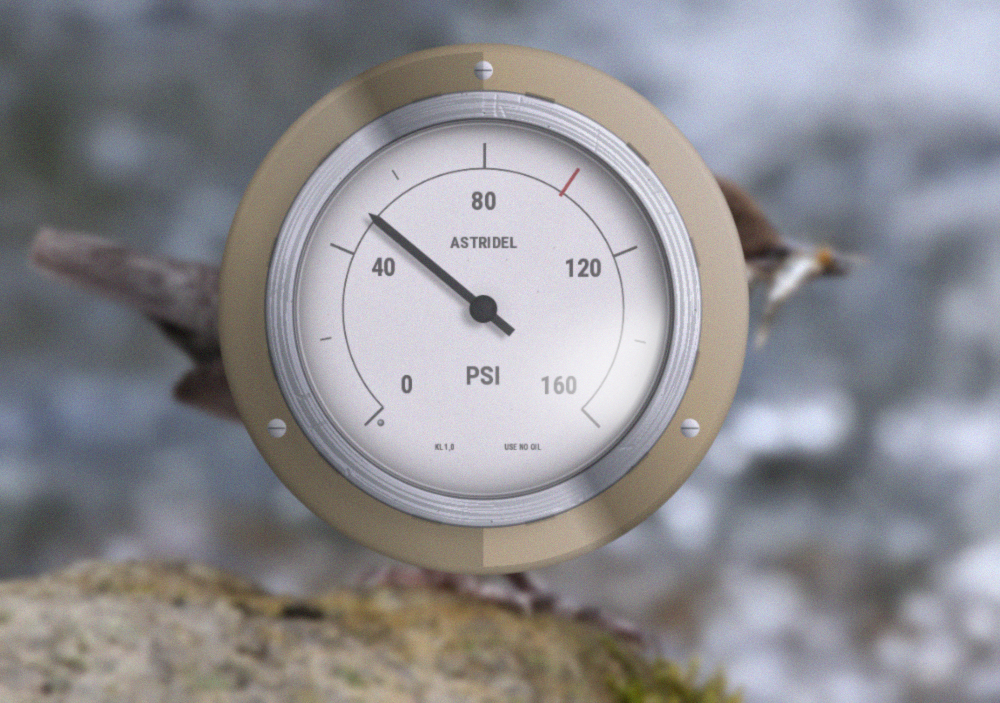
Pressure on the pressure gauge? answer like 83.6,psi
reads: 50,psi
